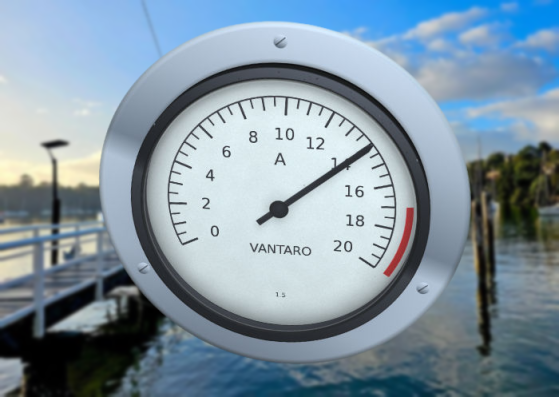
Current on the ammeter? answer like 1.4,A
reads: 14,A
